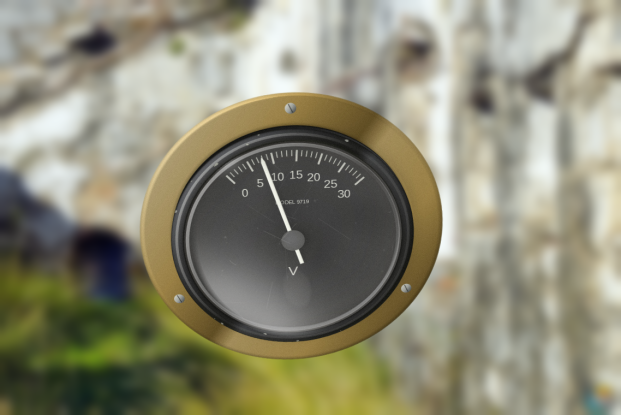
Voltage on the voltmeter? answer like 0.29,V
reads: 8,V
